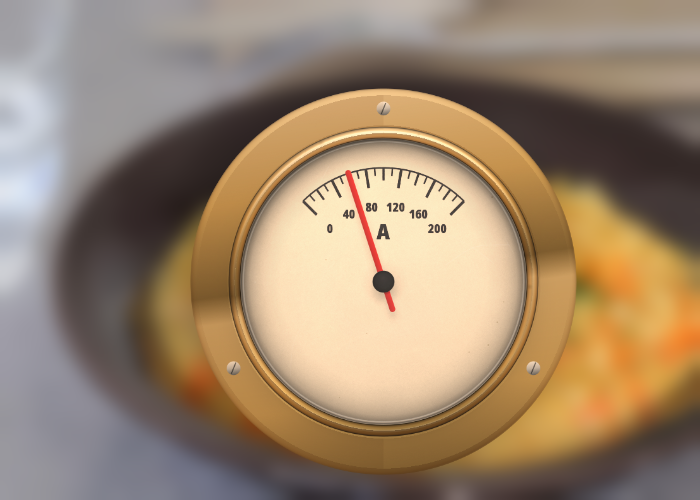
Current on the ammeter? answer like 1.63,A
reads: 60,A
